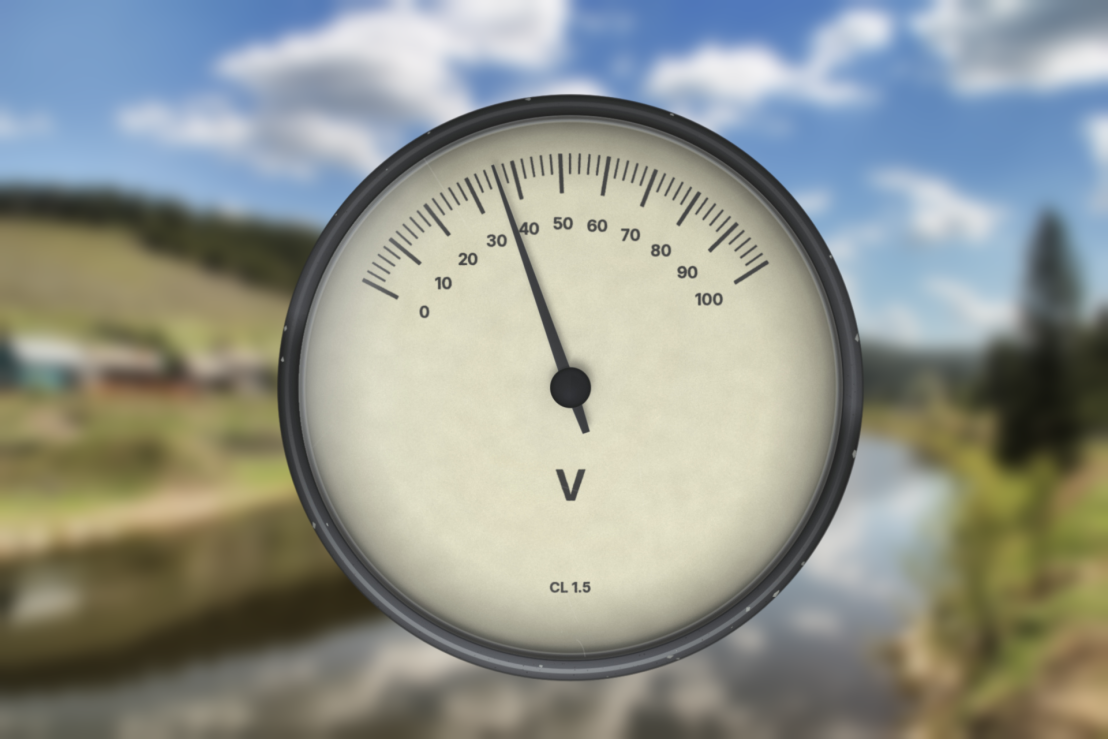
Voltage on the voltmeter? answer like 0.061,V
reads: 36,V
